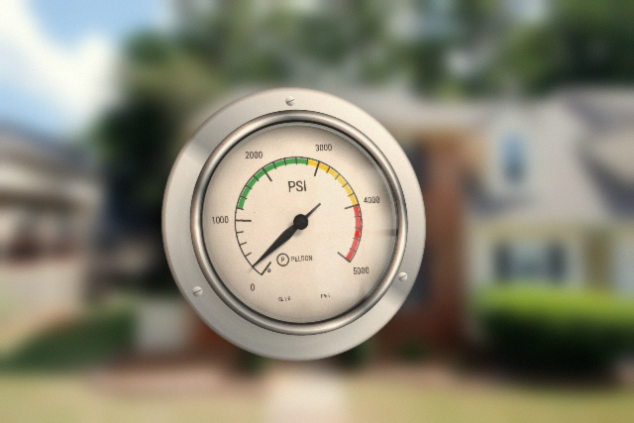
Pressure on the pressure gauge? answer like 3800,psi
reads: 200,psi
